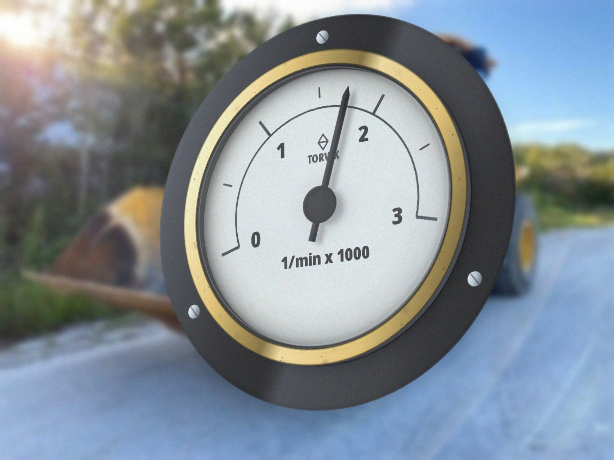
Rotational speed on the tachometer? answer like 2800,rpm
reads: 1750,rpm
